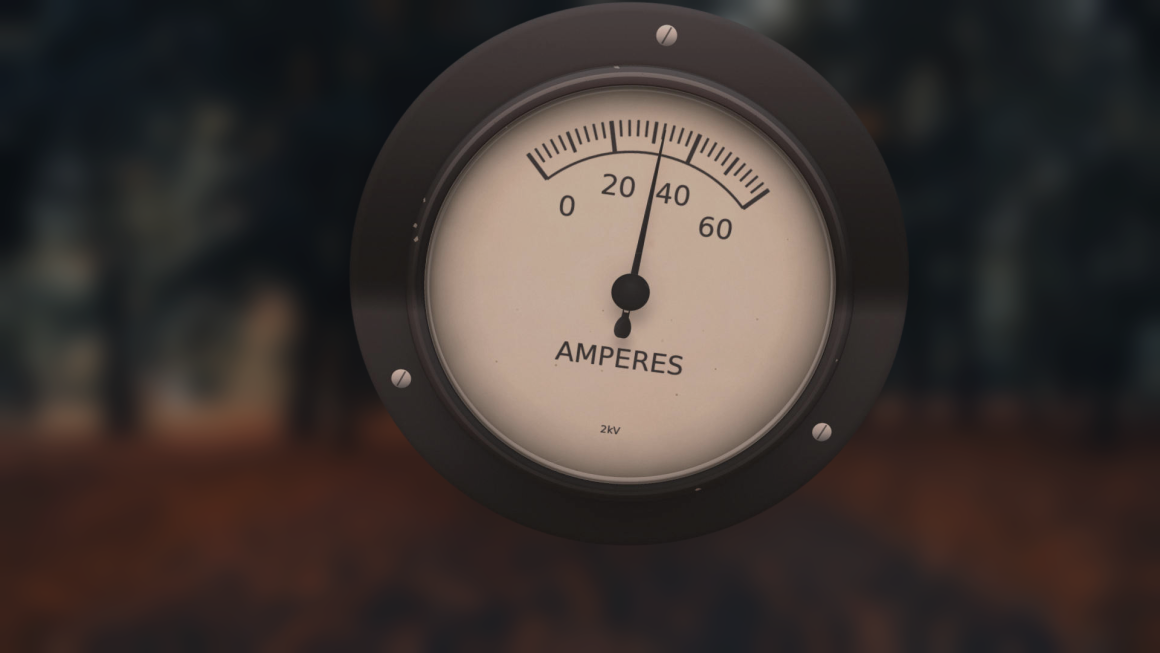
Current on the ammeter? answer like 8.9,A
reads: 32,A
